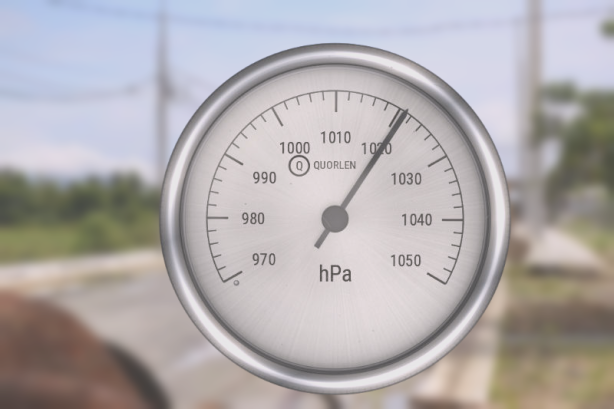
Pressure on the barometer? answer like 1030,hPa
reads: 1021,hPa
